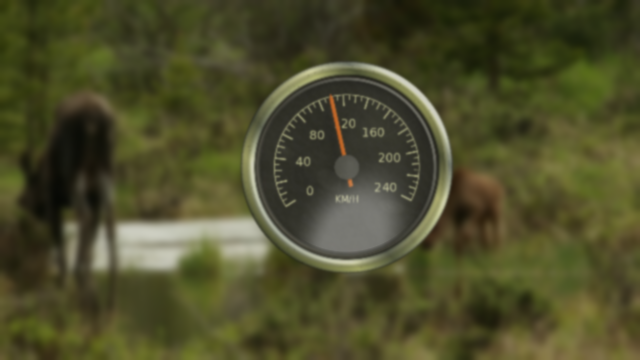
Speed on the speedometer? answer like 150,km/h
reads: 110,km/h
